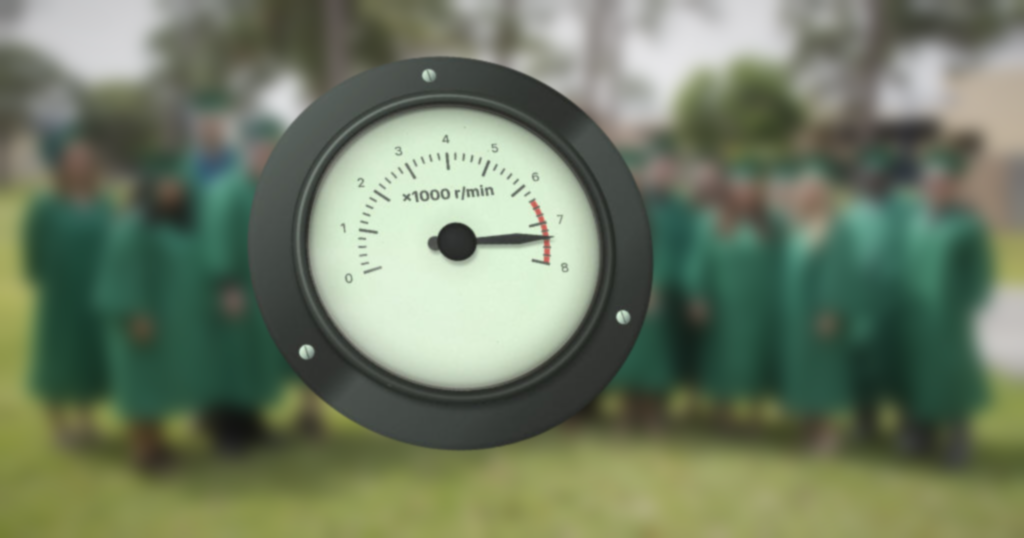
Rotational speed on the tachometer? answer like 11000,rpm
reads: 7400,rpm
